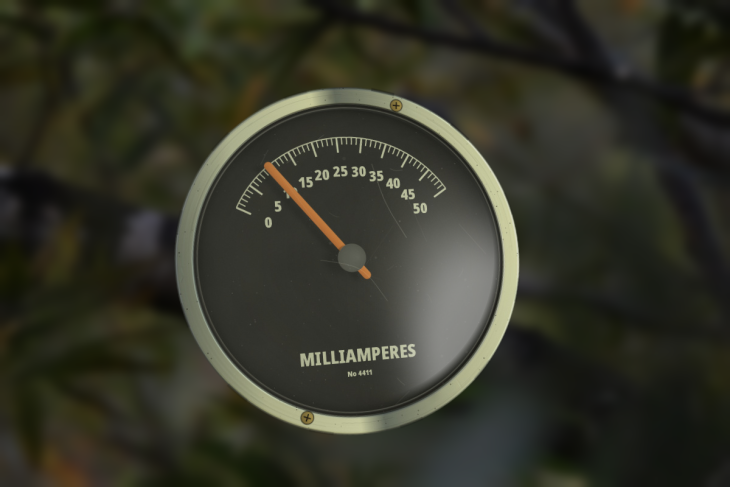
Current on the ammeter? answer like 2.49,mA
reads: 10,mA
